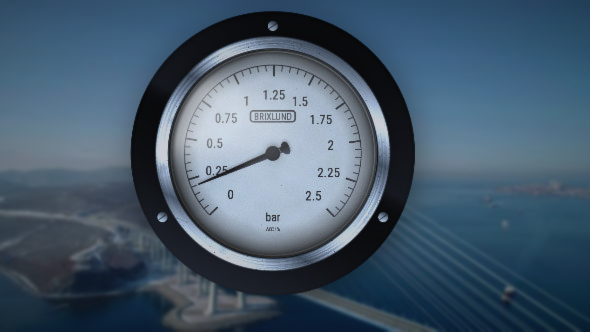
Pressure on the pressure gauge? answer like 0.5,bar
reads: 0.2,bar
